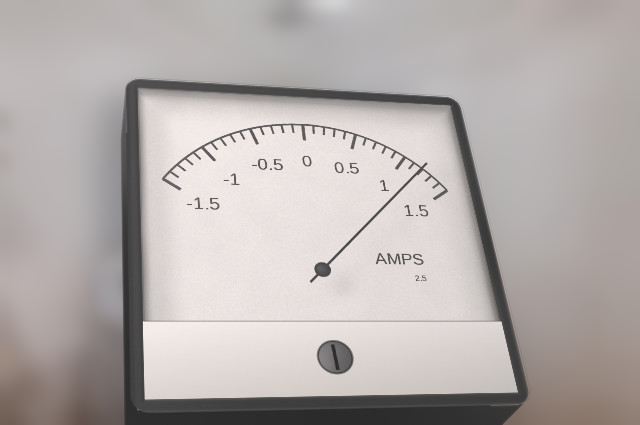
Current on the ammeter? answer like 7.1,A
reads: 1.2,A
